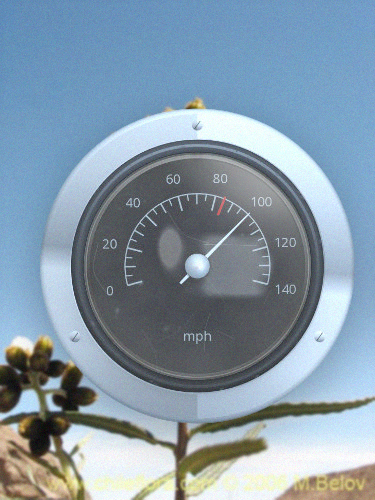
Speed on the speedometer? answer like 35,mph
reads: 100,mph
